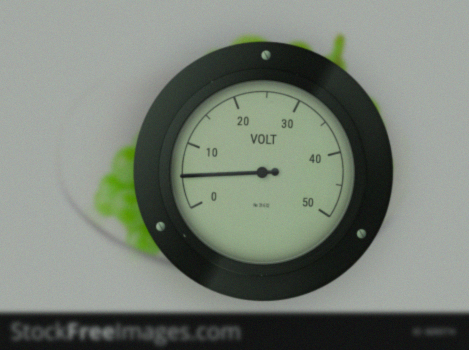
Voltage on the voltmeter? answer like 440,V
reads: 5,V
